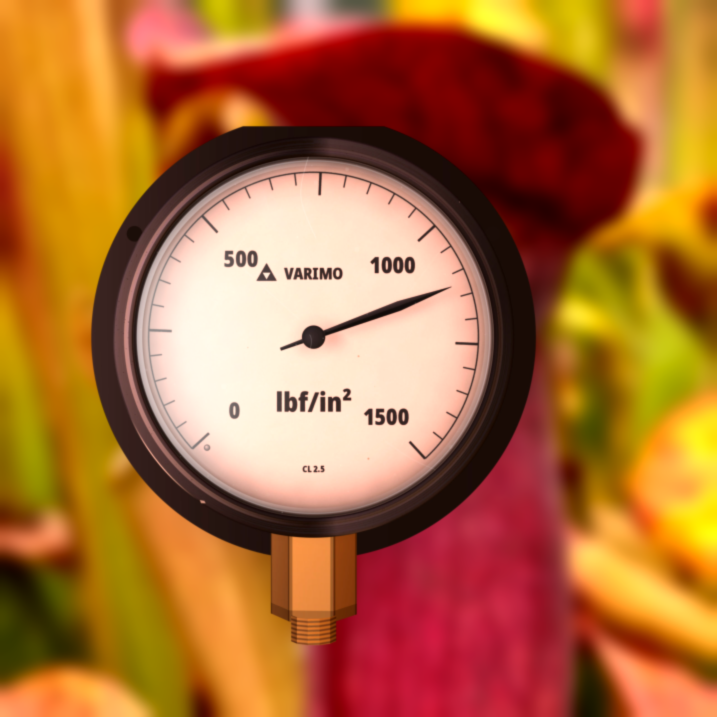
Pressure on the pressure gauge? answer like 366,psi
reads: 1125,psi
